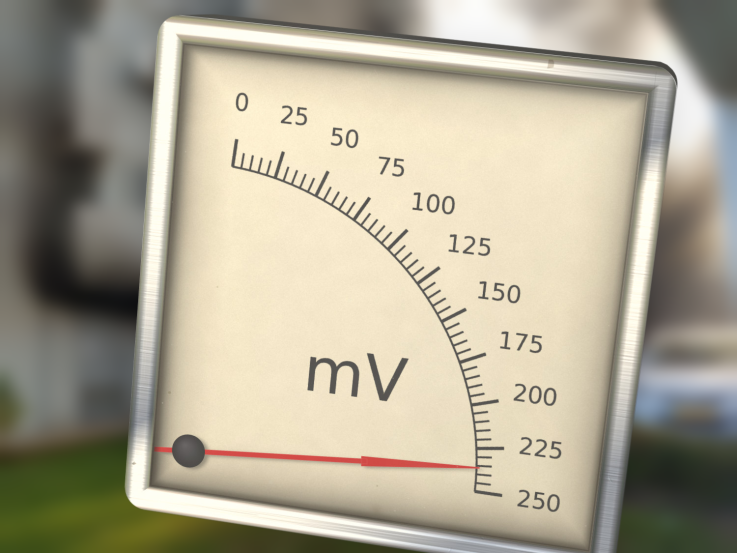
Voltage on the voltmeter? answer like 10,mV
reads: 235,mV
